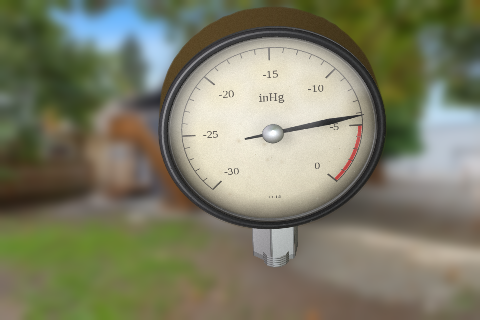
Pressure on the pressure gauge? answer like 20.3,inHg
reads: -6,inHg
